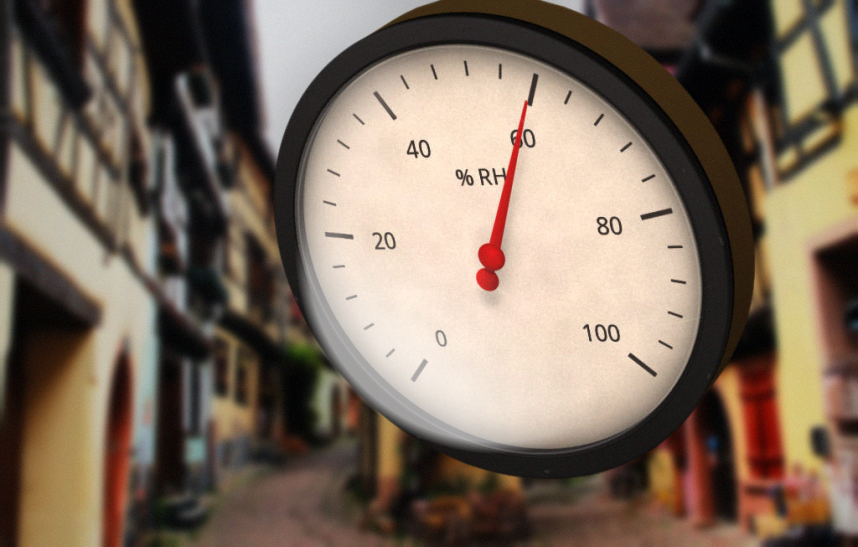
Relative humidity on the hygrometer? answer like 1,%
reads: 60,%
